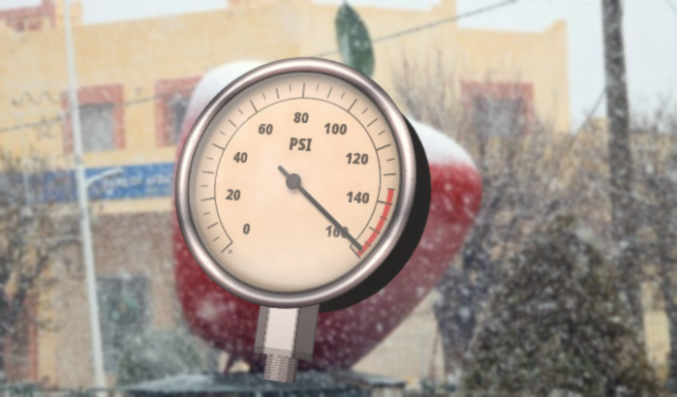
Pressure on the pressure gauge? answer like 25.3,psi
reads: 157.5,psi
